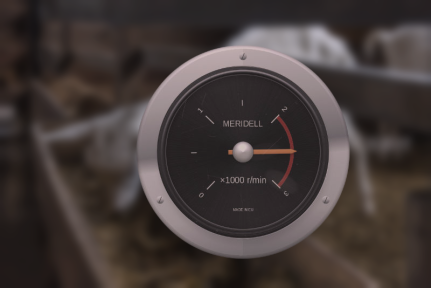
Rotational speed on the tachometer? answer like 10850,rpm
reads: 2500,rpm
